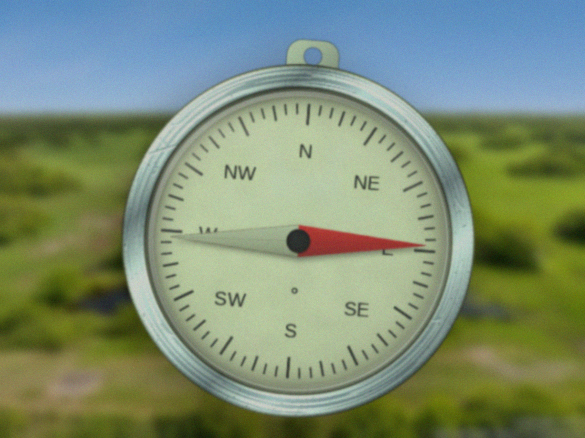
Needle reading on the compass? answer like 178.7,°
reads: 87.5,°
